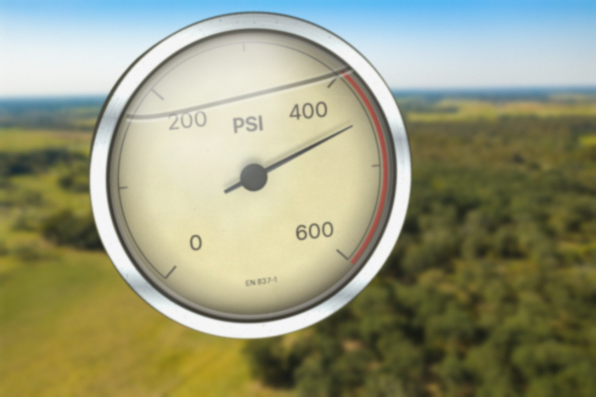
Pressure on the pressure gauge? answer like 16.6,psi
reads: 450,psi
